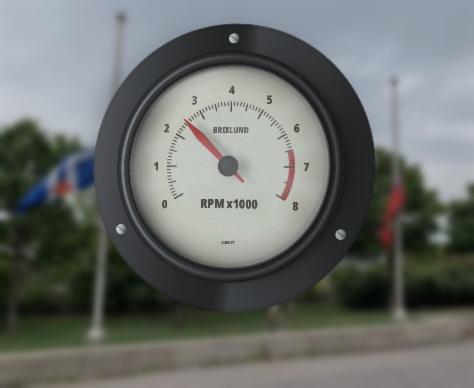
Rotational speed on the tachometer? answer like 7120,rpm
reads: 2500,rpm
